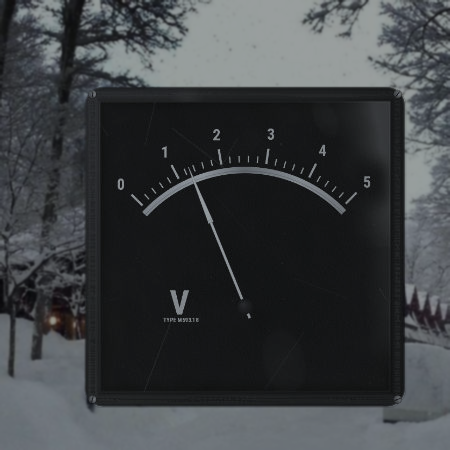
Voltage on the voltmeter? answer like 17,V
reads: 1.3,V
